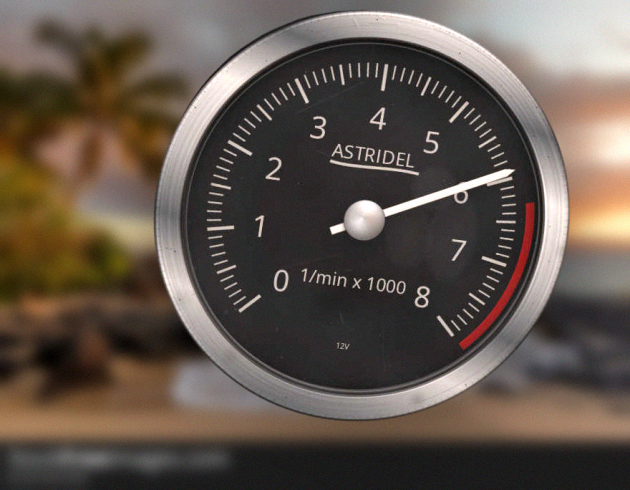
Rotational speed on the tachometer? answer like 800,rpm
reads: 5900,rpm
